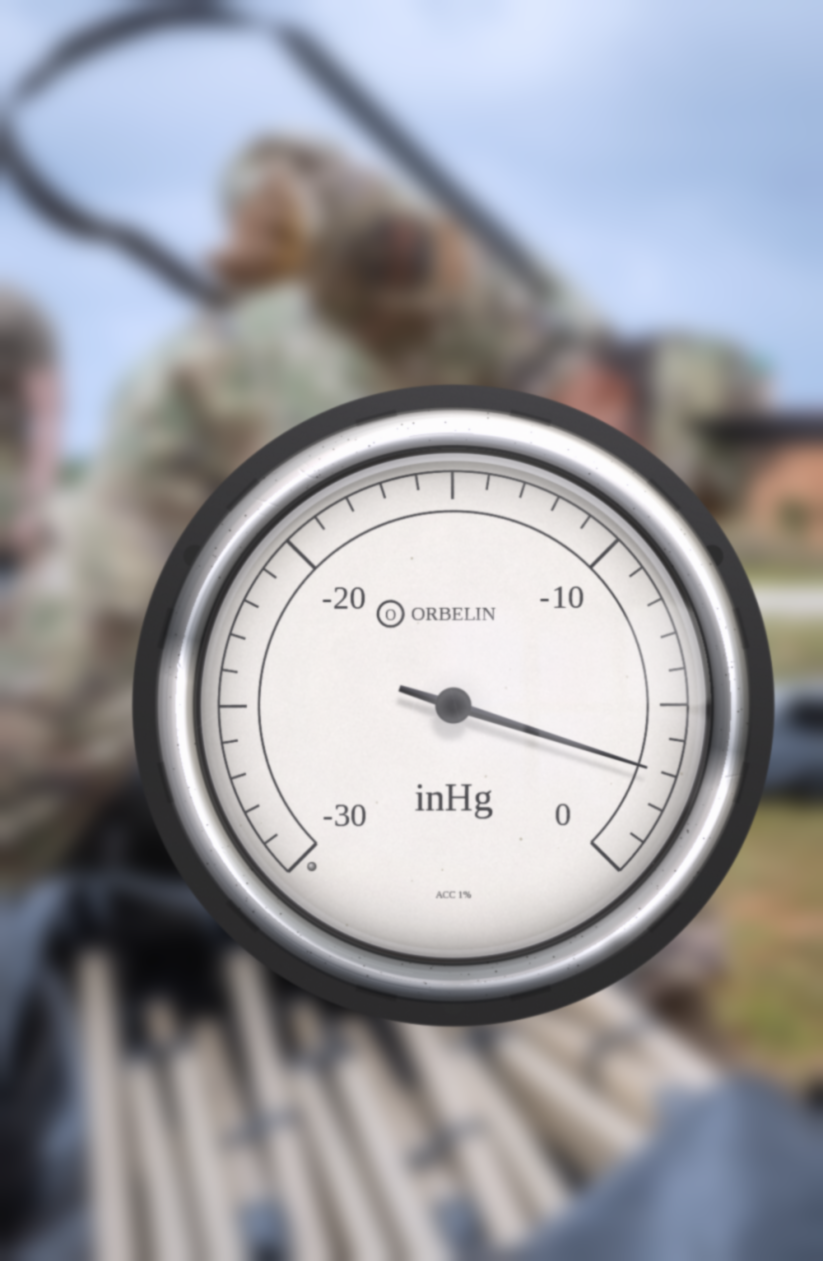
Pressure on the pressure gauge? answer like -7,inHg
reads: -3,inHg
